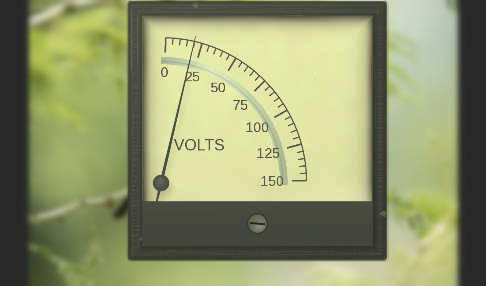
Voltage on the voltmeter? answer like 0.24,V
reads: 20,V
